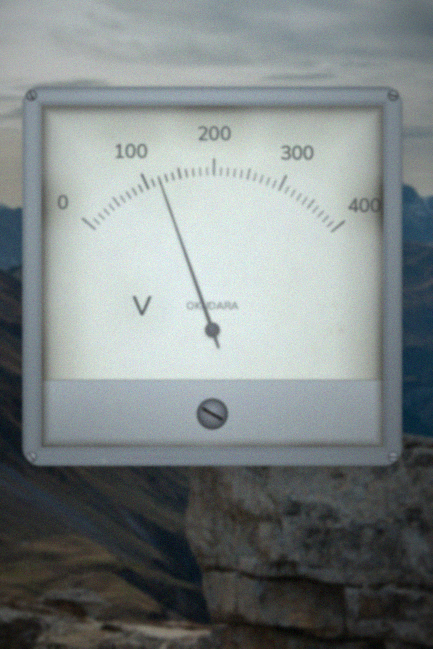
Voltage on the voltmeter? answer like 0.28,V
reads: 120,V
